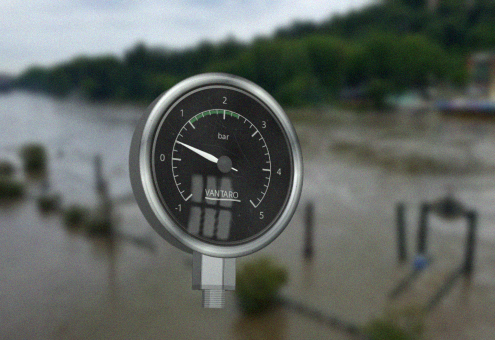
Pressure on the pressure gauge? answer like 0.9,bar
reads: 0.4,bar
